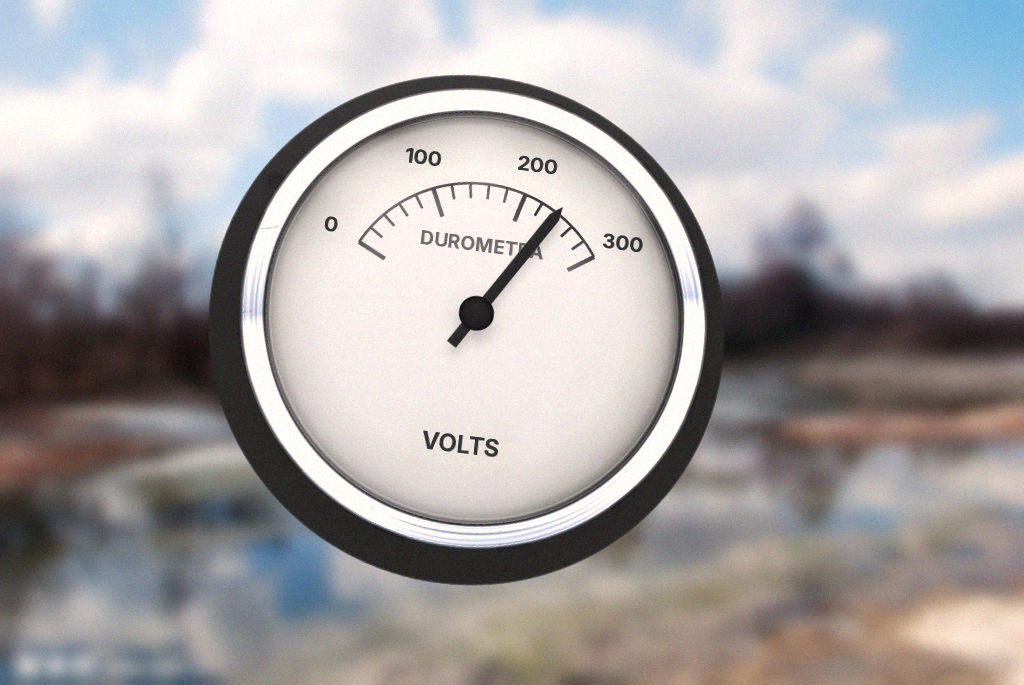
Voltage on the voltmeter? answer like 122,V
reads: 240,V
